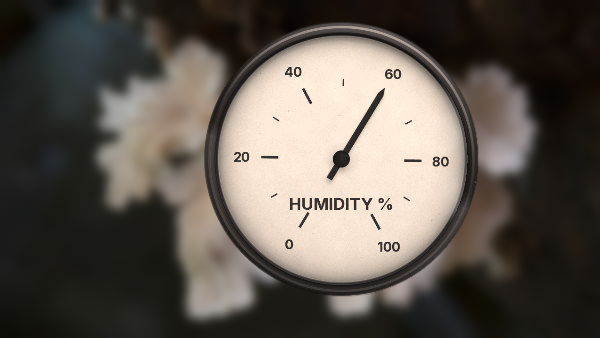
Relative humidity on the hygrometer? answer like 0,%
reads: 60,%
